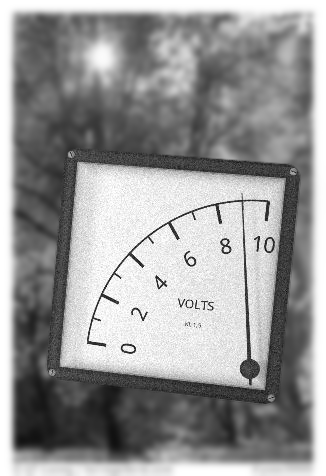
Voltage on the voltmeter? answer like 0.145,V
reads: 9,V
